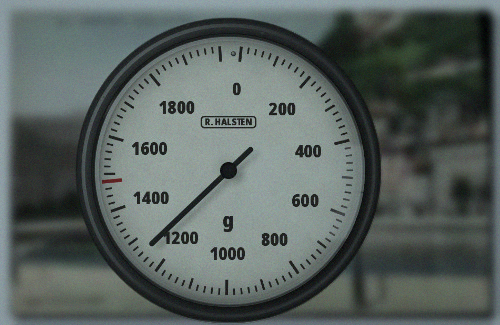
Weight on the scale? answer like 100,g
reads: 1260,g
